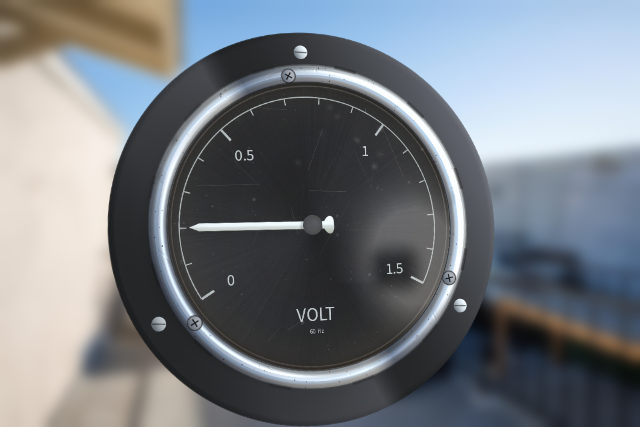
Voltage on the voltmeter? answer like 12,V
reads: 0.2,V
